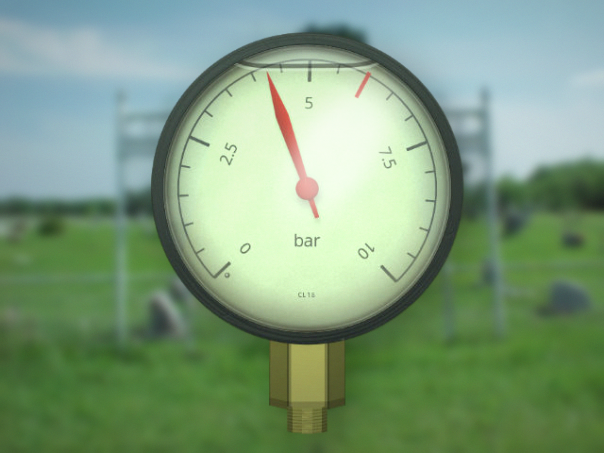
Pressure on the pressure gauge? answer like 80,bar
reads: 4.25,bar
